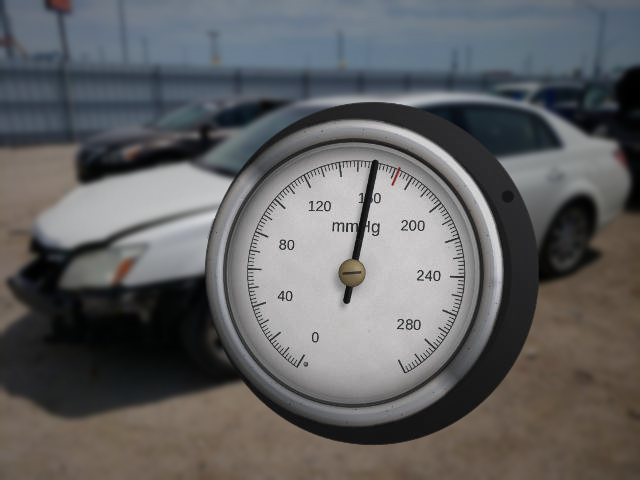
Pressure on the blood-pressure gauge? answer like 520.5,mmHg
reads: 160,mmHg
